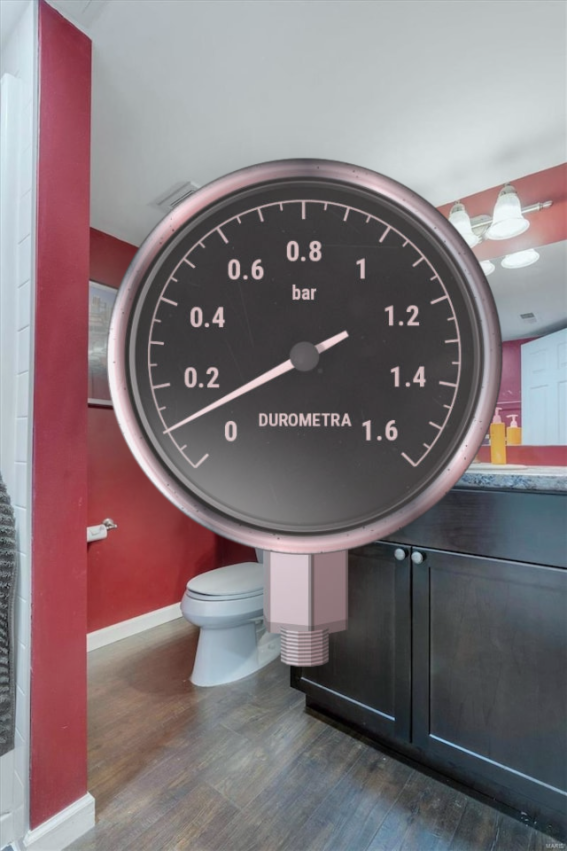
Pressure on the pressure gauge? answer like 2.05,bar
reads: 0.1,bar
